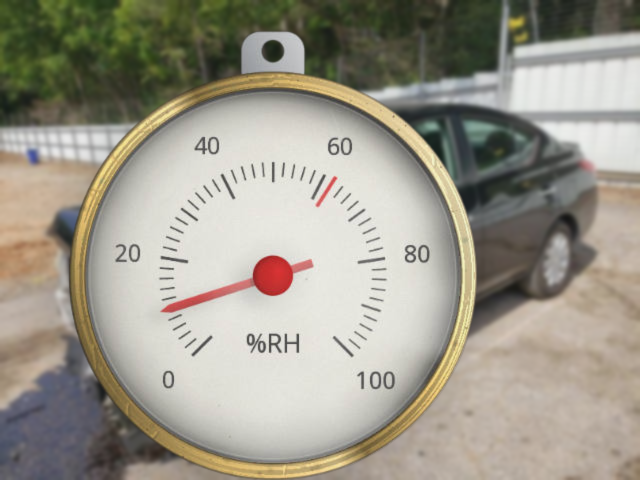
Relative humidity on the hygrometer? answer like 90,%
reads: 10,%
